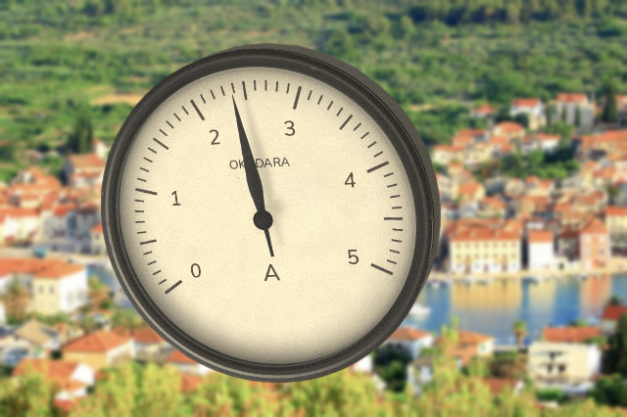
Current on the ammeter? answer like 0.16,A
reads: 2.4,A
